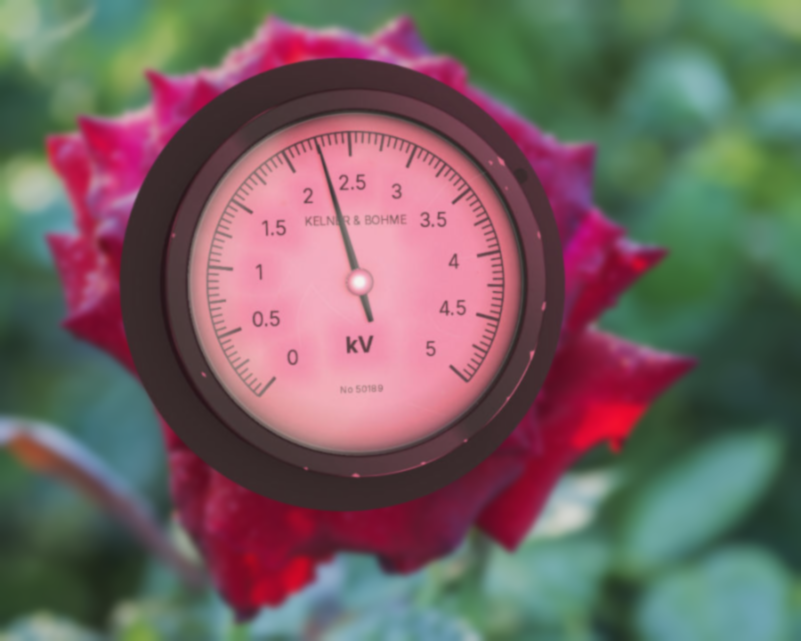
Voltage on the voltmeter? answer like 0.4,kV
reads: 2.25,kV
